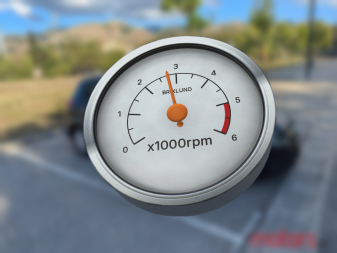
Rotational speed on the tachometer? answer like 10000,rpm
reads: 2750,rpm
